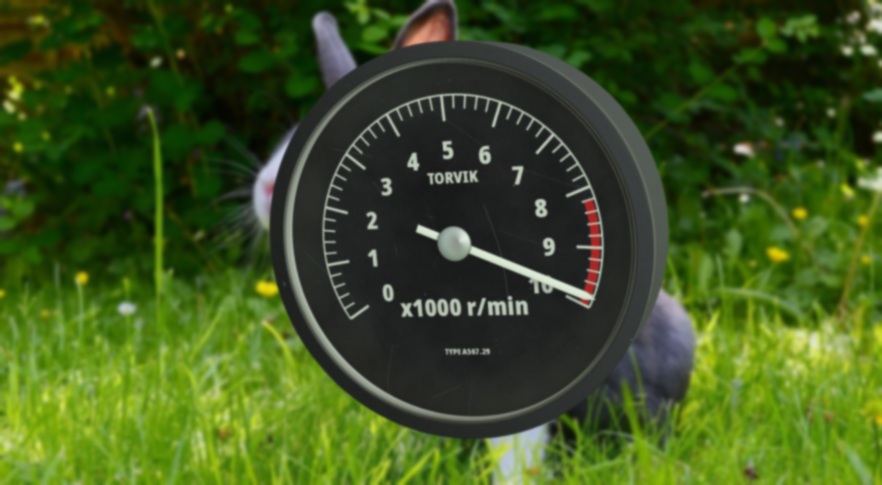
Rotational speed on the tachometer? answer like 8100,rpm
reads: 9800,rpm
